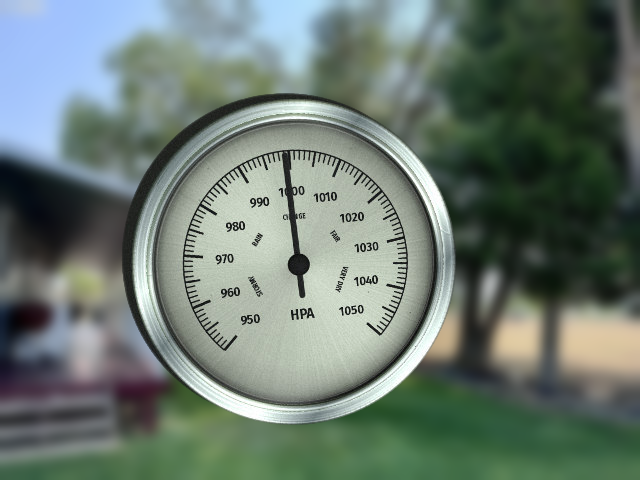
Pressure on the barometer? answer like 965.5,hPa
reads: 999,hPa
